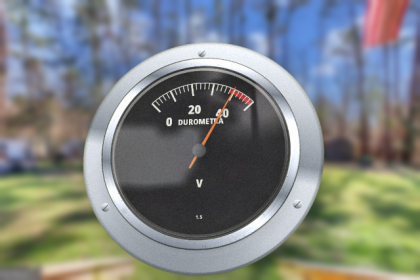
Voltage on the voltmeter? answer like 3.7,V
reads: 40,V
